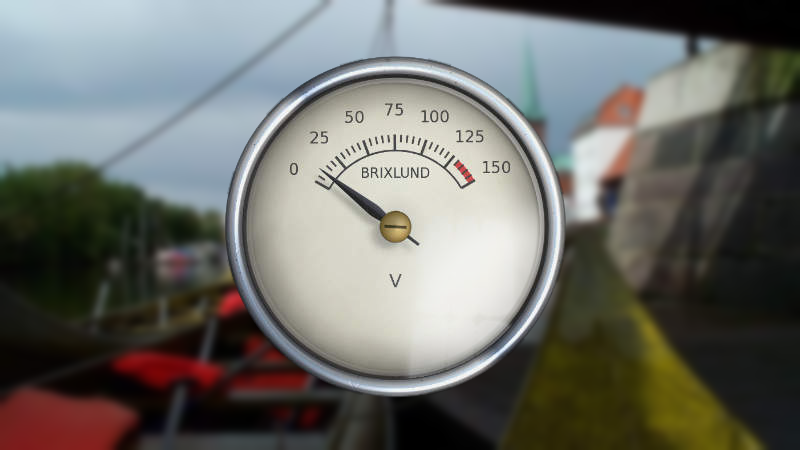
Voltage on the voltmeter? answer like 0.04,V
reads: 10,V
